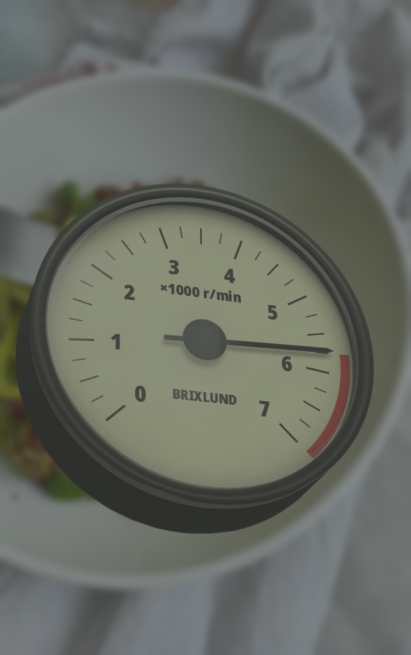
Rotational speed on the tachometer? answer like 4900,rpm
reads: 5750,rpm
